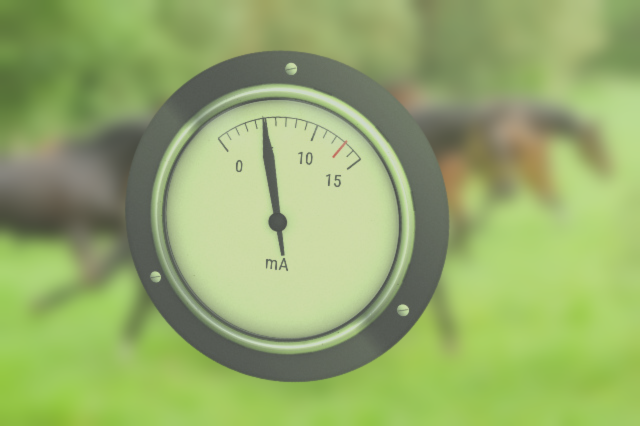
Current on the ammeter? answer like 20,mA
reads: 5,mA
